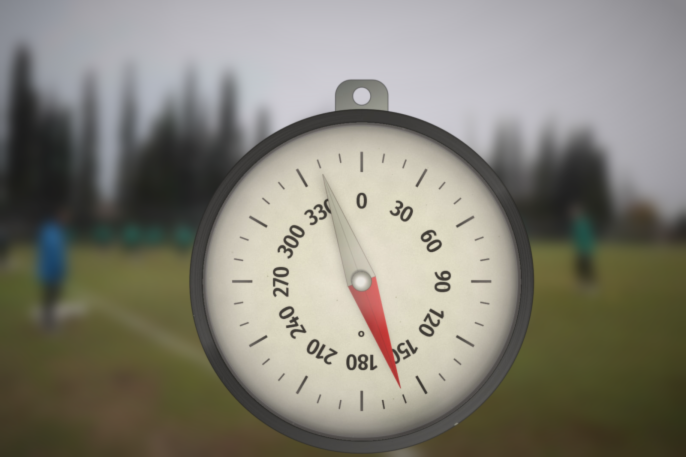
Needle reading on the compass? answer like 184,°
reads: 160,°
